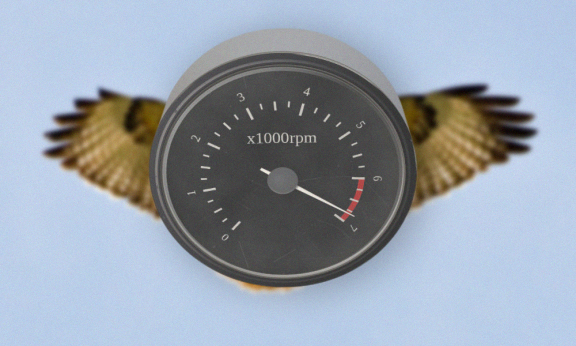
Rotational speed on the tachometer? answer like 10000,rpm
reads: 6750,rpm
